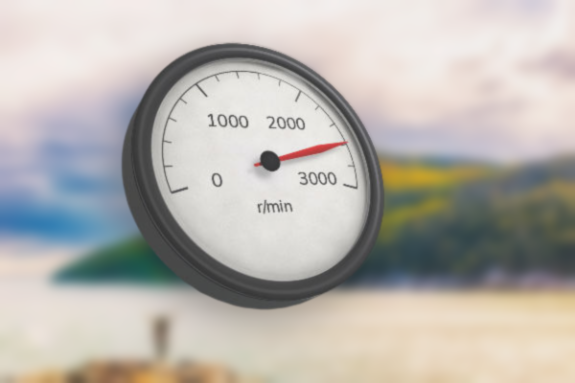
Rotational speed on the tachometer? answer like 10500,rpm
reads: 2600,rpm
